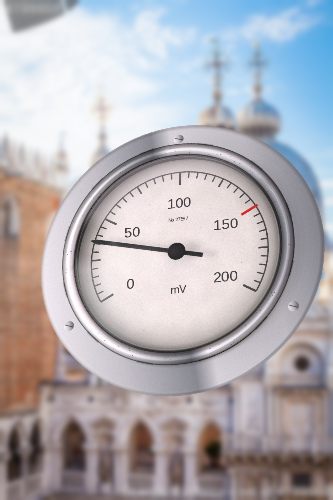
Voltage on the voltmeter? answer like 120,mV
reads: 35,mV
